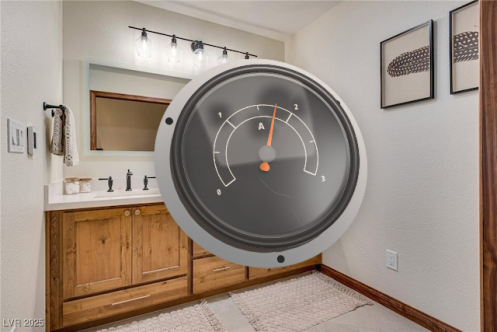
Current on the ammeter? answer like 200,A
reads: 1.75,A
